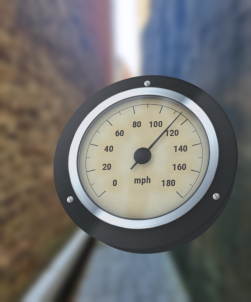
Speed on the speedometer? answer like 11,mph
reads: 115,mph
